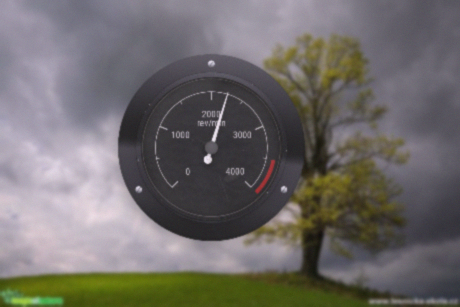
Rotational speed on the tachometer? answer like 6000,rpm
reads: 2250,rpm
